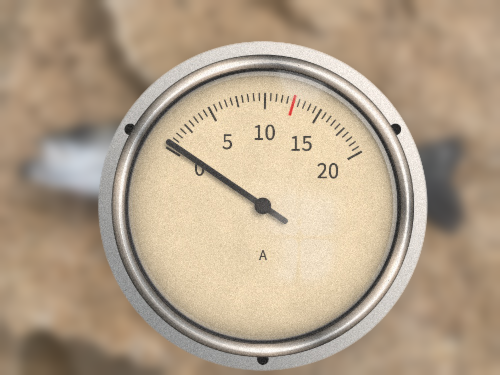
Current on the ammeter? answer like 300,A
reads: 0.5,A
